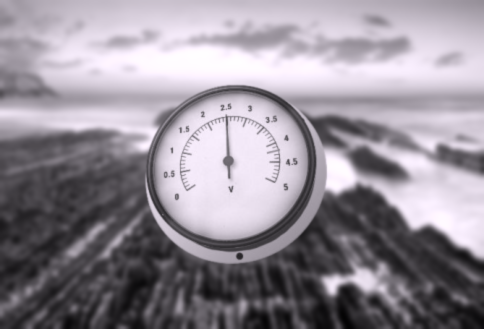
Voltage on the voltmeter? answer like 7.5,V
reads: 2.5,V
